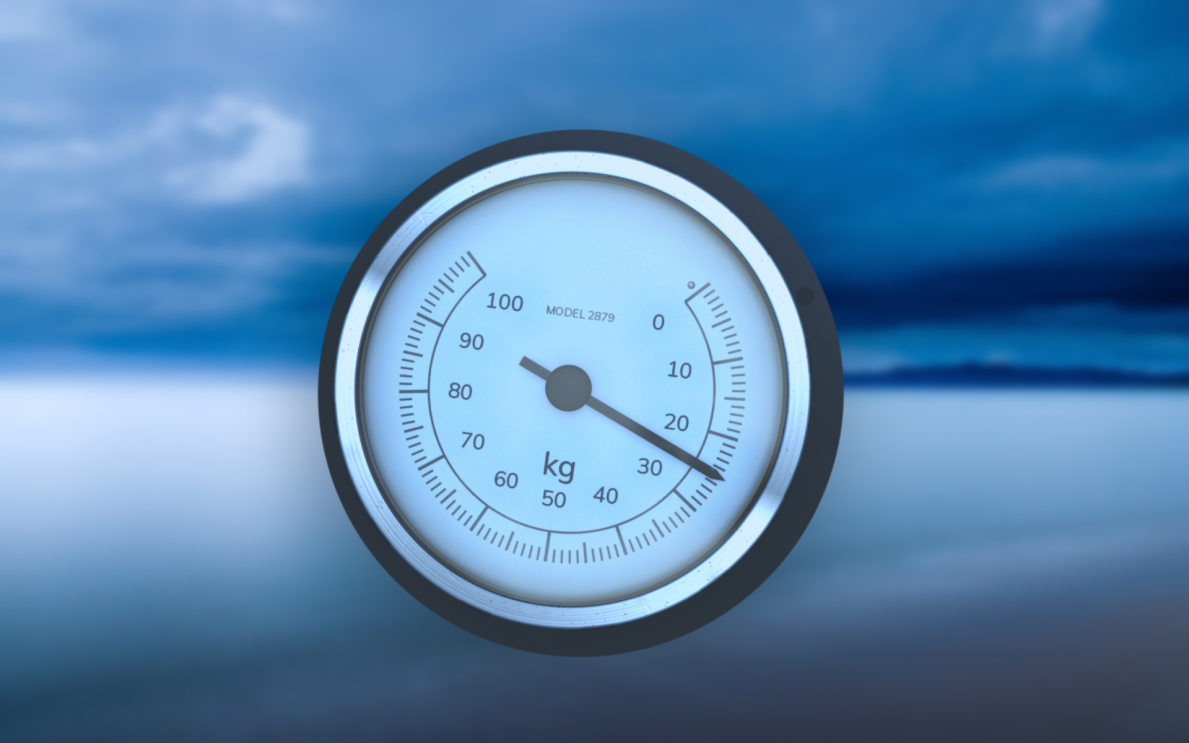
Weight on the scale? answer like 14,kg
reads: 25,kg
